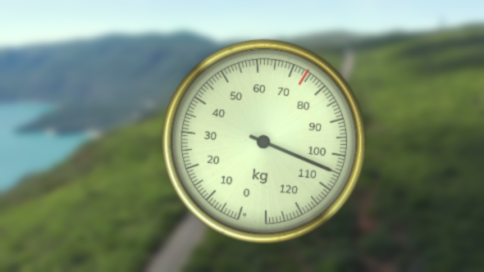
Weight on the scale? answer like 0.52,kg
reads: 105,kg
